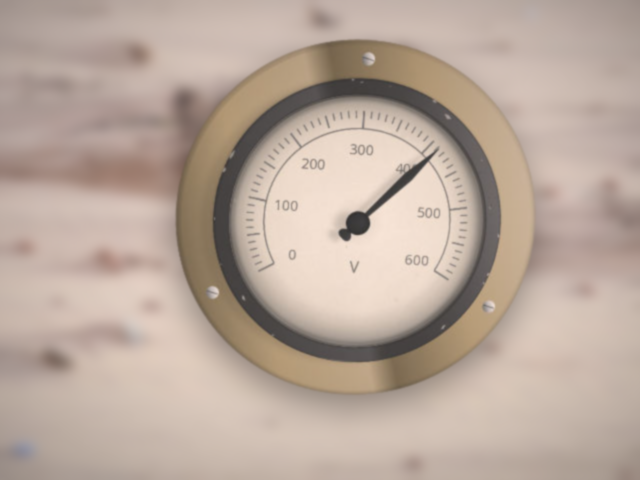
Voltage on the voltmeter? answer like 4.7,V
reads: 410,V
